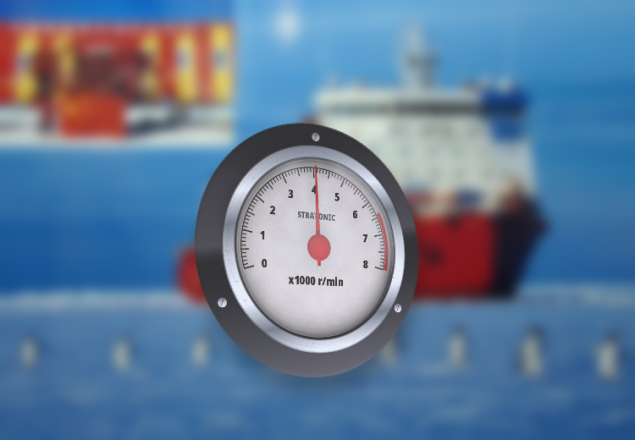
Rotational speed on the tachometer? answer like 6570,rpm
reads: 4000,rpm
